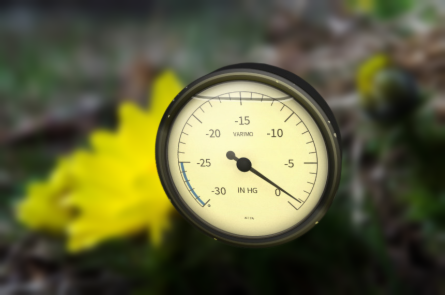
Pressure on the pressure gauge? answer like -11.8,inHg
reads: -1,inHg
